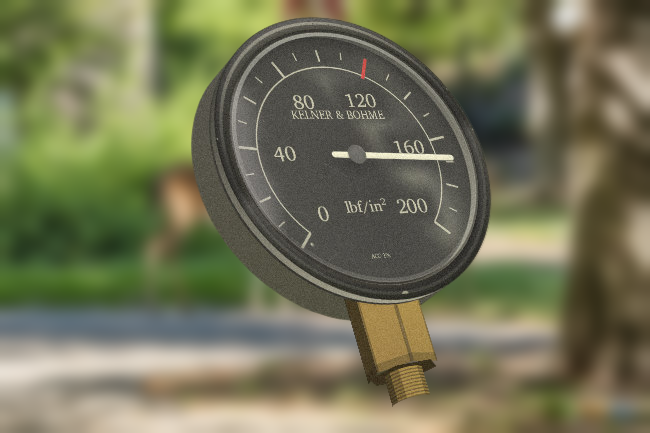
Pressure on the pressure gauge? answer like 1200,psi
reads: 170,psi
